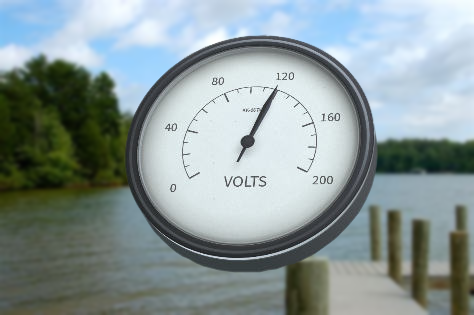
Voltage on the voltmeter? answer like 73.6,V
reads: 120,V
